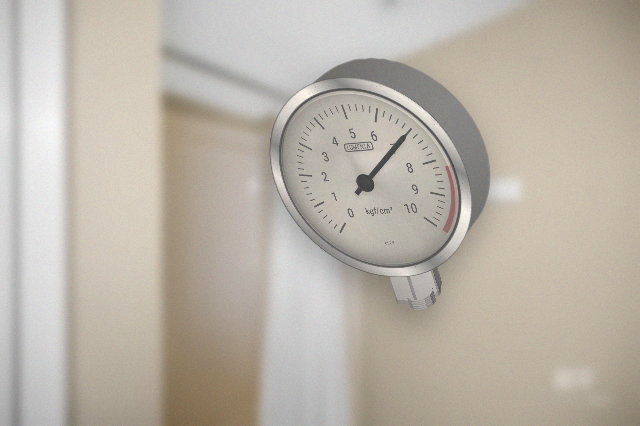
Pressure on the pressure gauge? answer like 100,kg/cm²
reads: 7,kg/cm²
